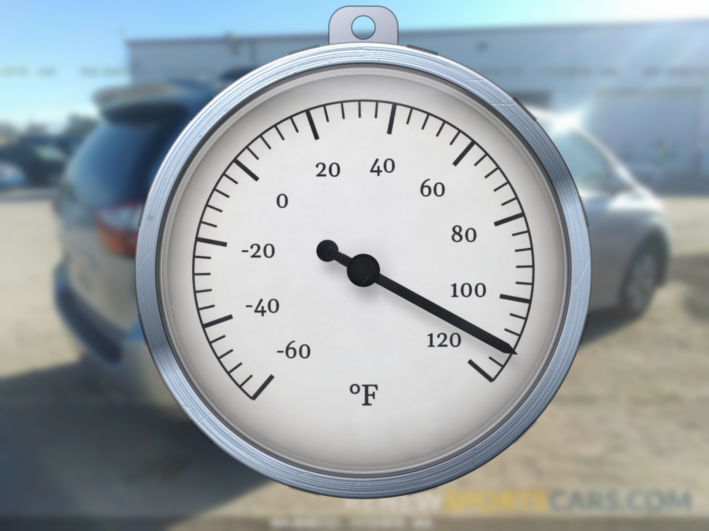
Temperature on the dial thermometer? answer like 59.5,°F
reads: 112,°F
